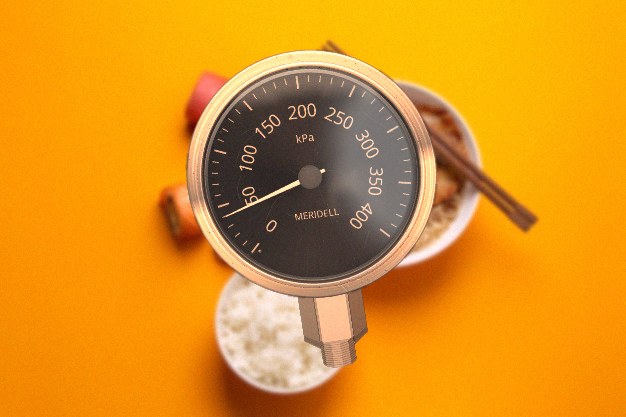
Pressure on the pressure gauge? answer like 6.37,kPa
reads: 40,kPa
